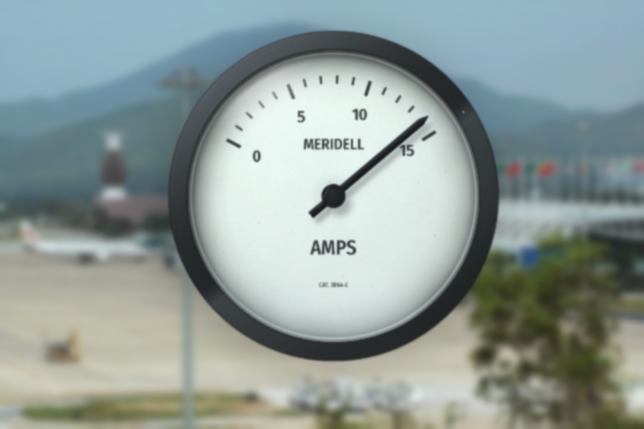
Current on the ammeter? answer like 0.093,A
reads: 14,A
